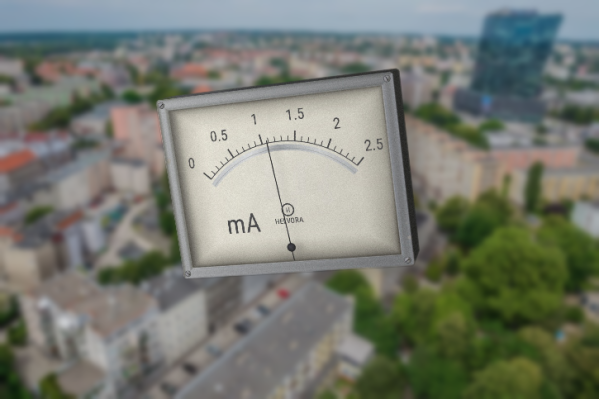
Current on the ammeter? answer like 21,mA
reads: 1.1,mA
